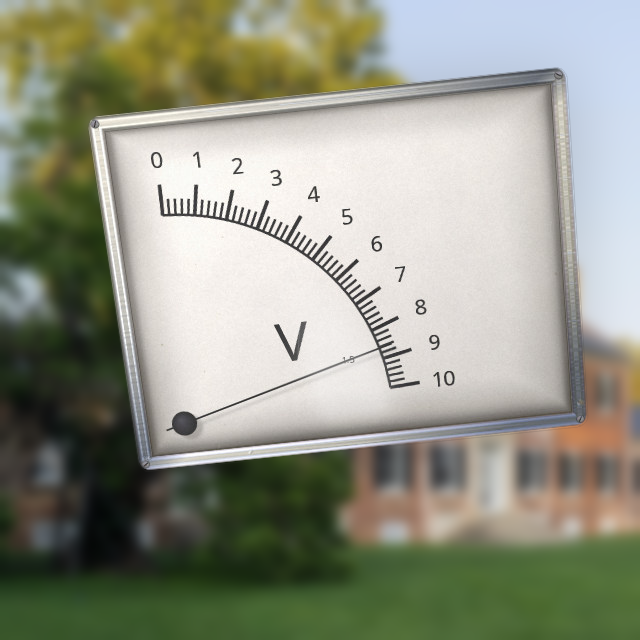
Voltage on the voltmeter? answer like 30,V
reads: 8.6,V
